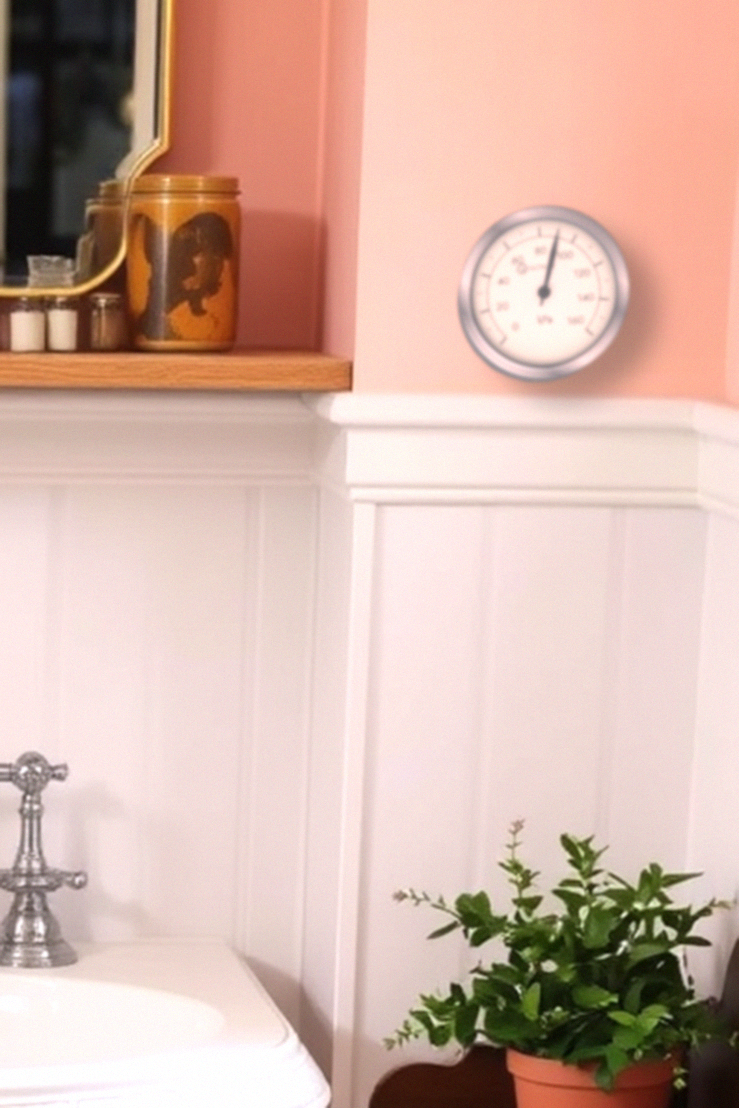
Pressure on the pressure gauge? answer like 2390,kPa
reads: 90,kPa
